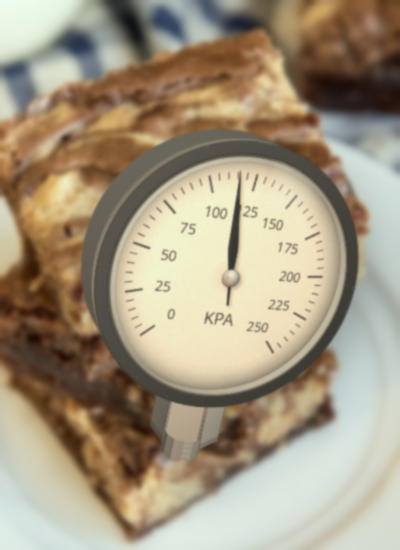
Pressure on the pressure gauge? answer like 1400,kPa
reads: 115,kPa
